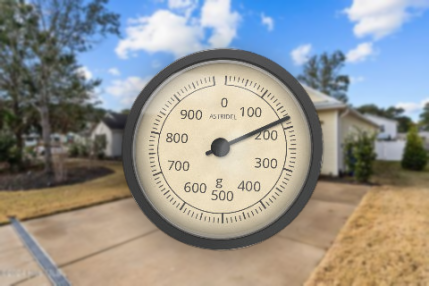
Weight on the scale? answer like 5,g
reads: 180,g
